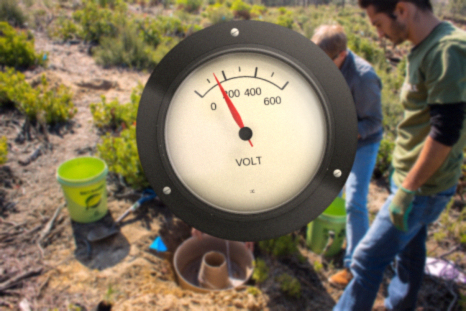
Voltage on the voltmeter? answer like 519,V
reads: 150,V
